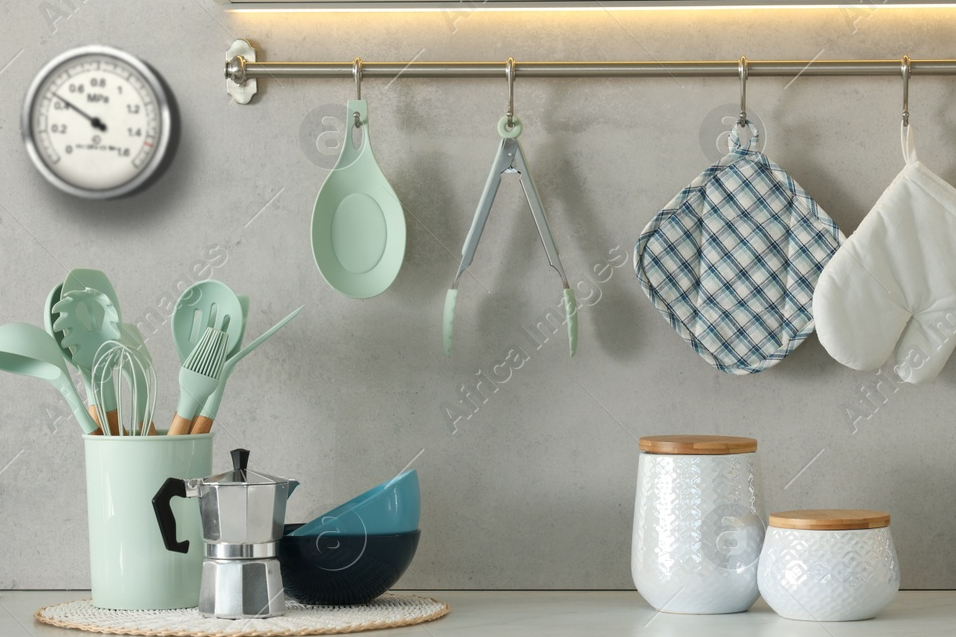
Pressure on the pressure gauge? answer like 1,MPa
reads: 0.45,MPa
